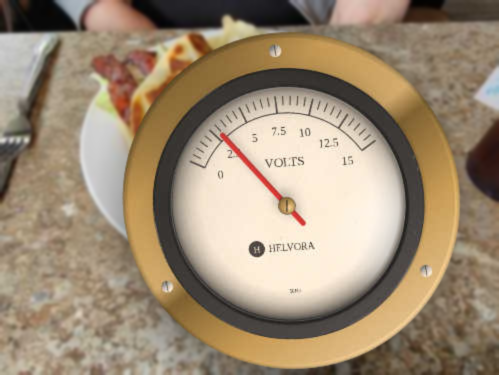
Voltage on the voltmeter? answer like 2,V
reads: 3,V
